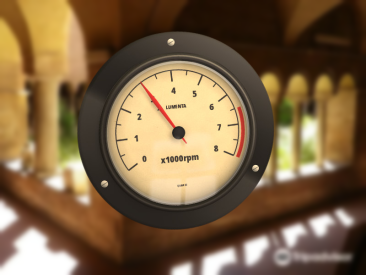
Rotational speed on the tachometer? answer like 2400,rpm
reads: 3000,rpm
